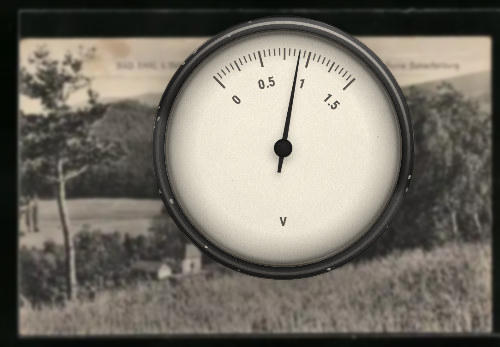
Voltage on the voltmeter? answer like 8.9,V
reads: 0.9,V
